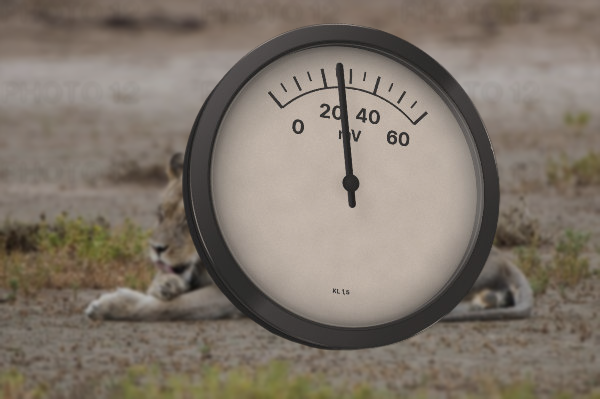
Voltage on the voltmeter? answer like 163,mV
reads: 25,mV
